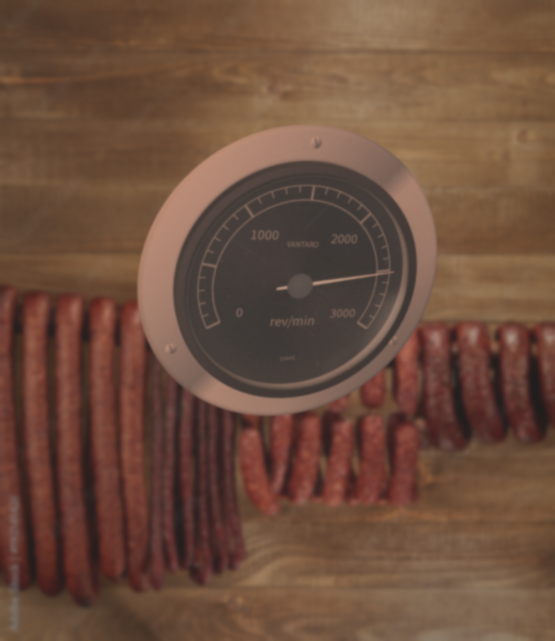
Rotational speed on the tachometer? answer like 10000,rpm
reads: 2500,rpm
